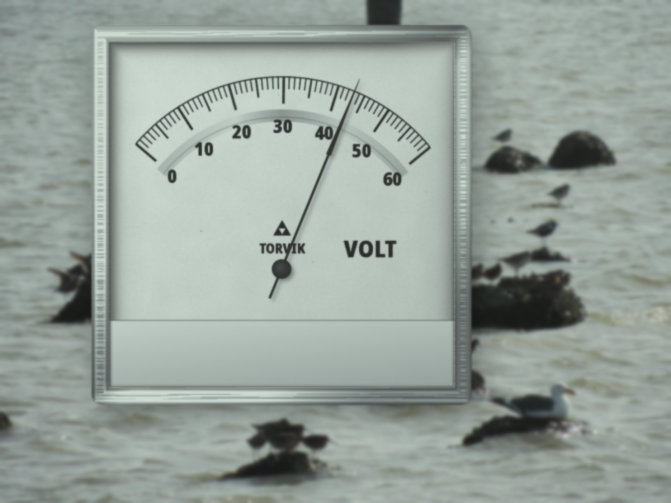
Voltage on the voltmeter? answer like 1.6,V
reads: 43,V
